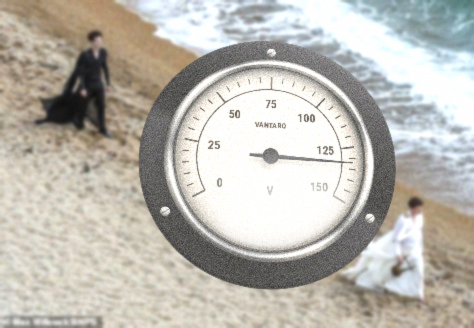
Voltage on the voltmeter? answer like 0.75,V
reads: 132.5,V
